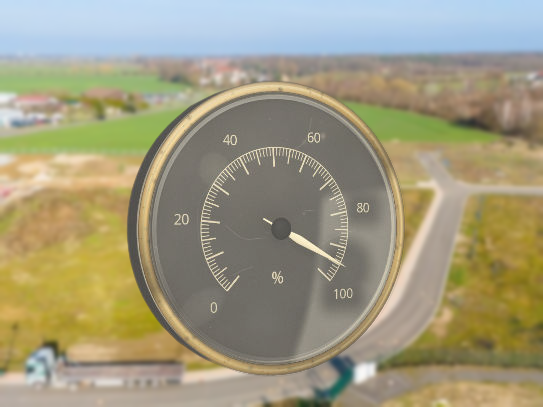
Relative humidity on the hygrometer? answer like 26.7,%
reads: 95,%
